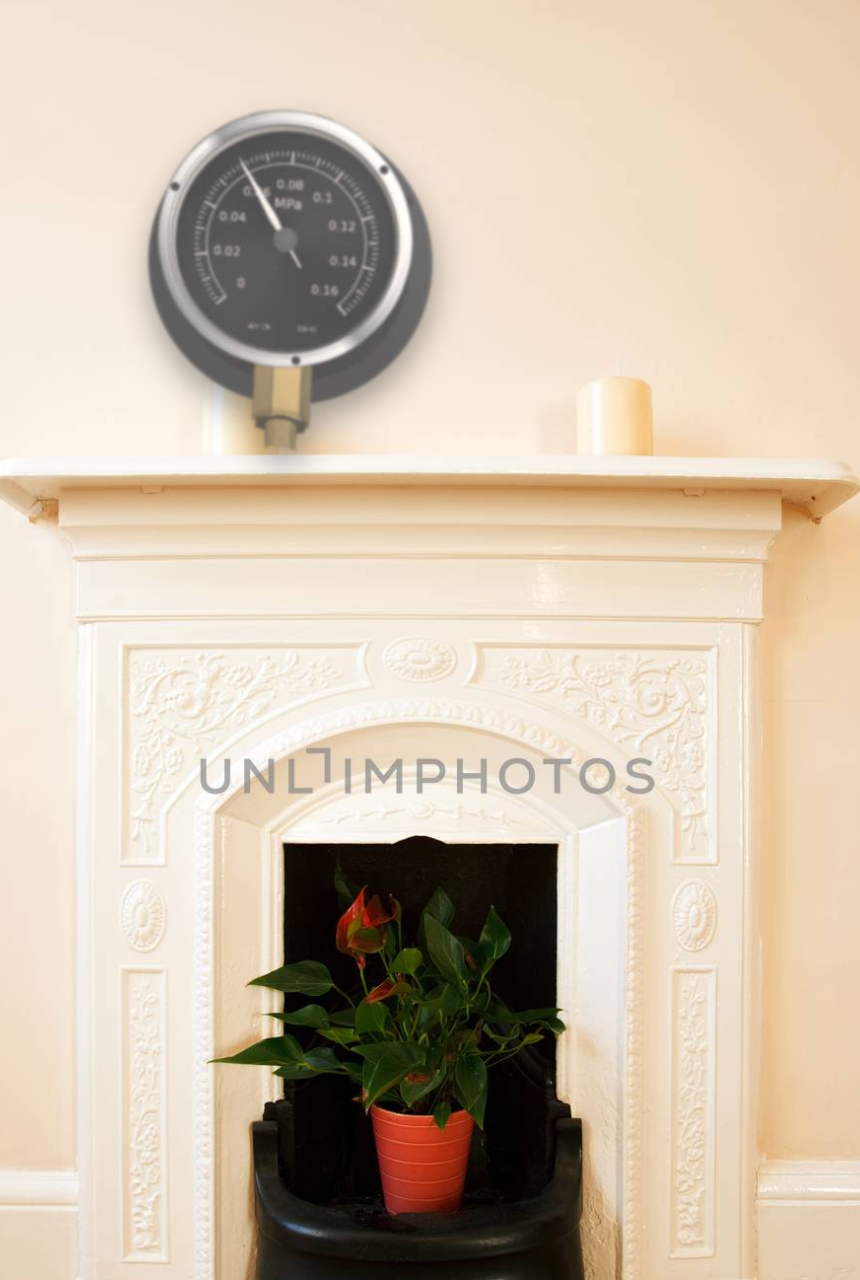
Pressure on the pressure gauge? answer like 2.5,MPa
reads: 0.06,MPa
